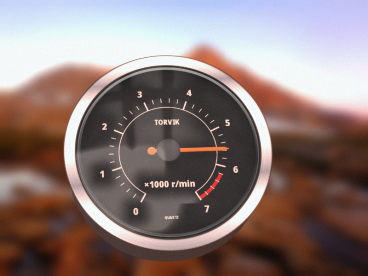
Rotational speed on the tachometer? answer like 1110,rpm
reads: 5600,rpm
